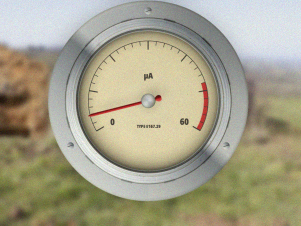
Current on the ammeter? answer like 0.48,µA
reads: 4,µA
